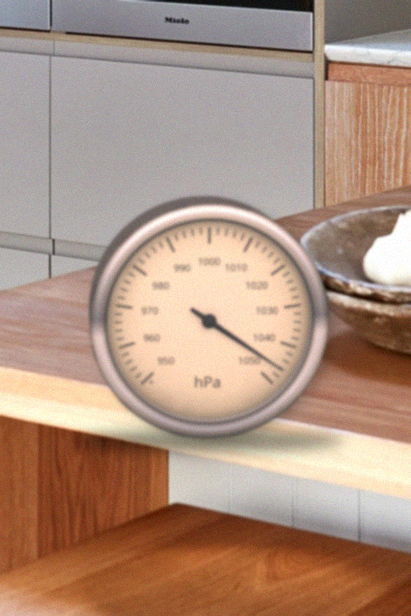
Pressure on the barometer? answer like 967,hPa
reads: 1046,hPa
